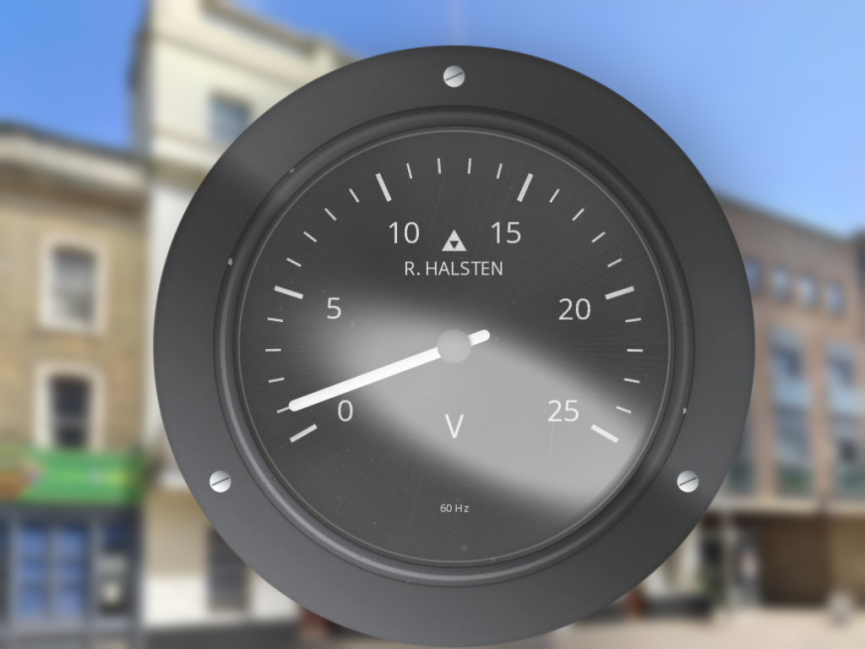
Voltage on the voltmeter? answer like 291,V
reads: 1,V
